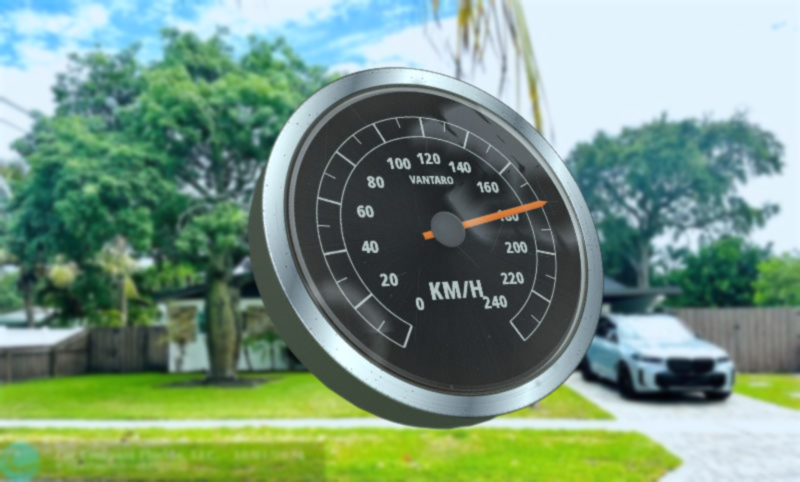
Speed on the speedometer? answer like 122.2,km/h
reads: 180,km/h
